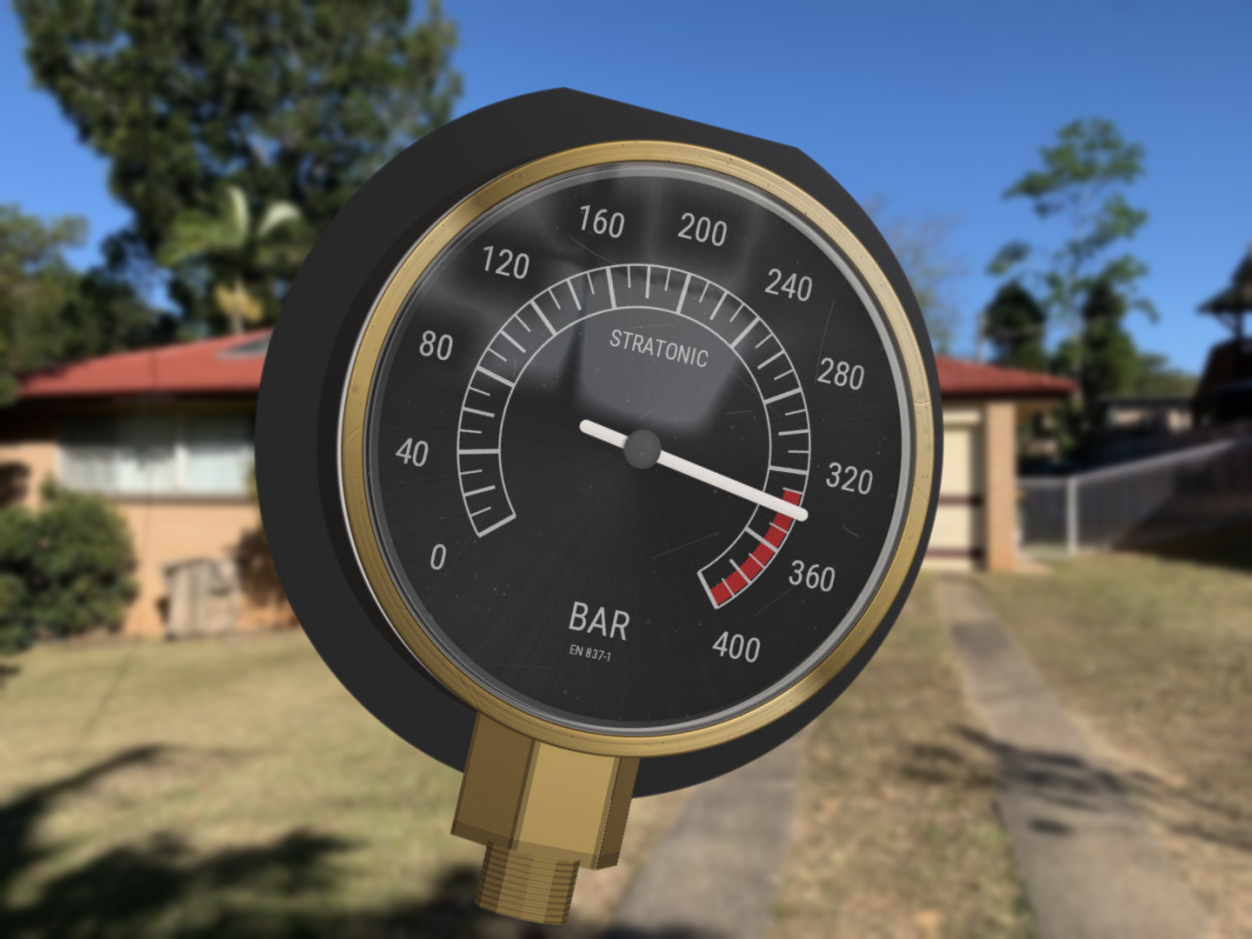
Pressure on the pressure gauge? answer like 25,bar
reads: 340,bar
